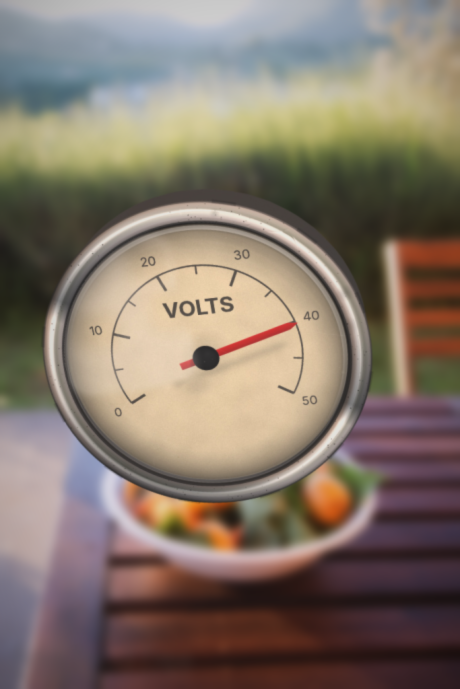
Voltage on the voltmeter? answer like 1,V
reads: 40,V
